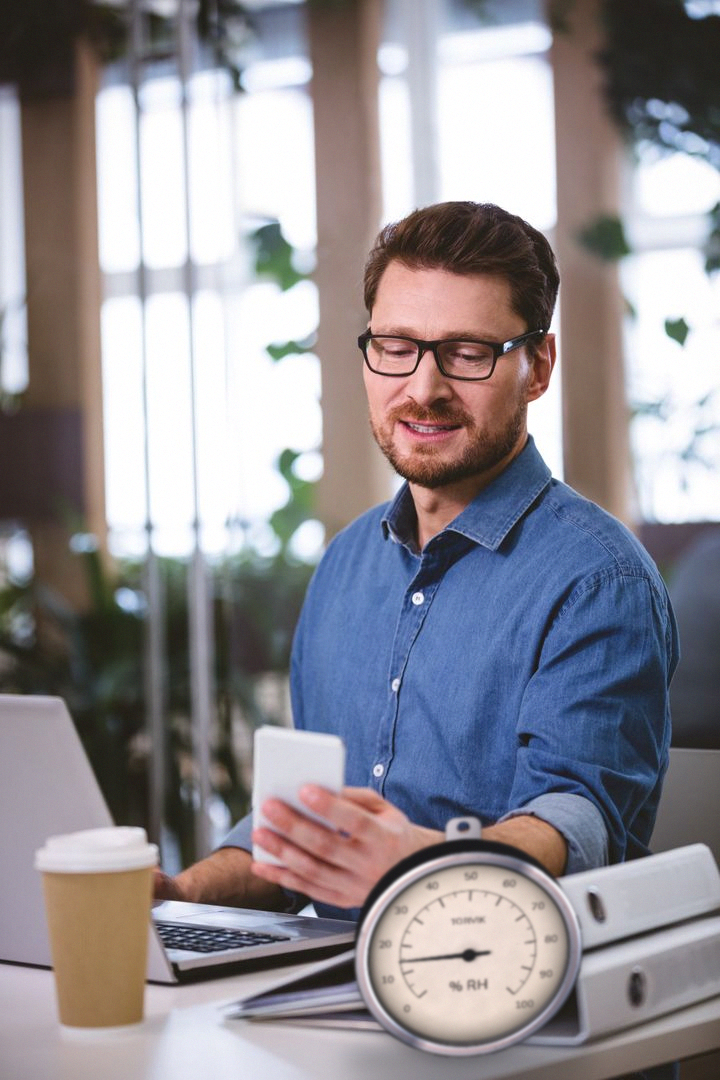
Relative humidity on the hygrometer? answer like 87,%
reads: 15,%
